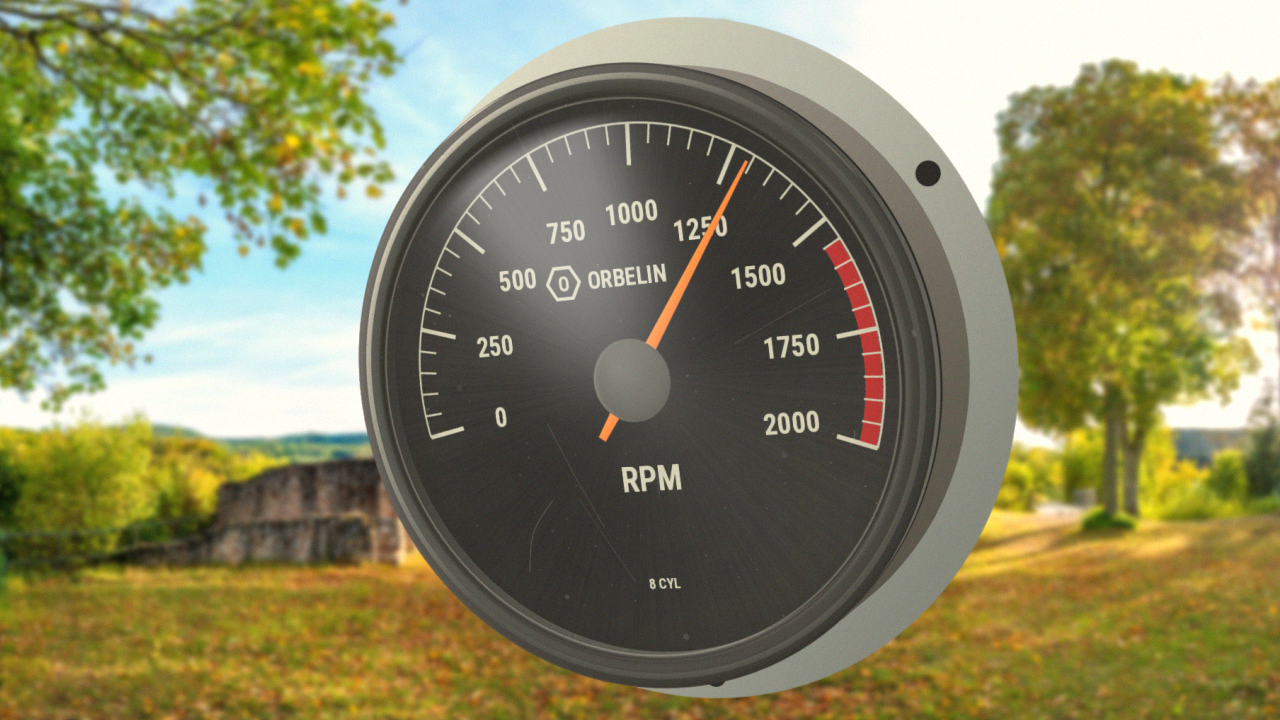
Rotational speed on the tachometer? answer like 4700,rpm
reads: 1300,rpm
